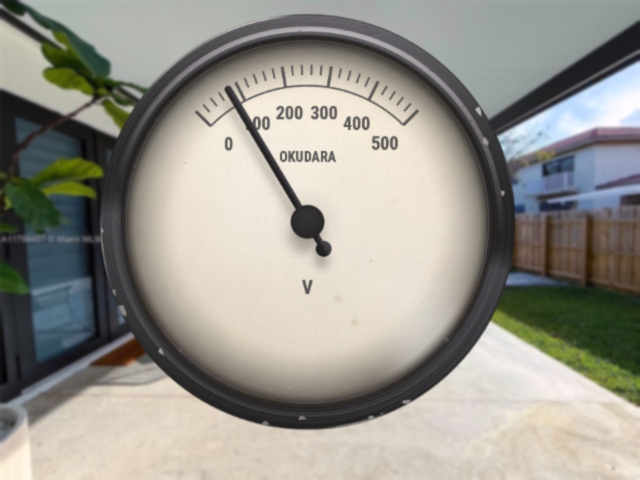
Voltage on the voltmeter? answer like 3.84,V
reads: 80,V
